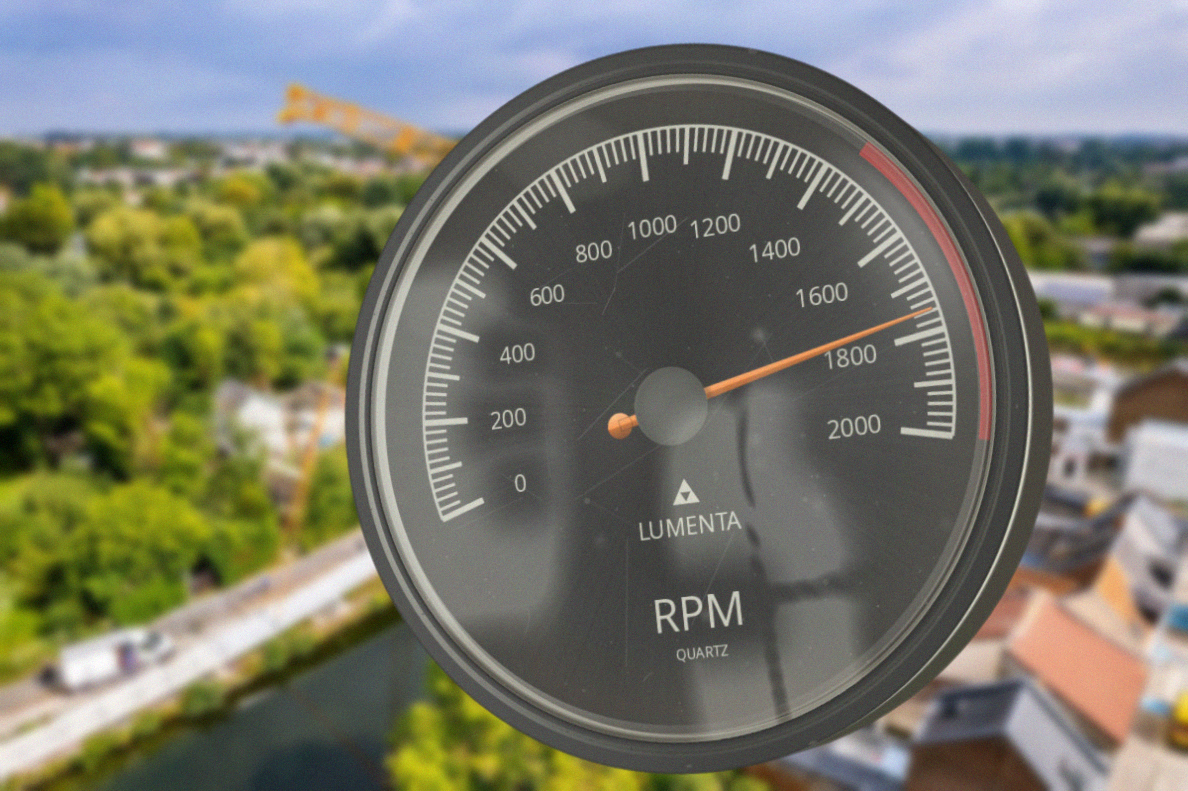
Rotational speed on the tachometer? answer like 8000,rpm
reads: 1760,rpm
